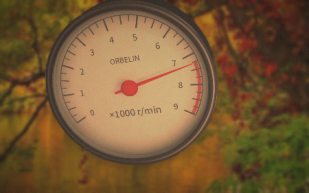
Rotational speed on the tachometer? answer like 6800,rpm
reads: 7250,rpm
